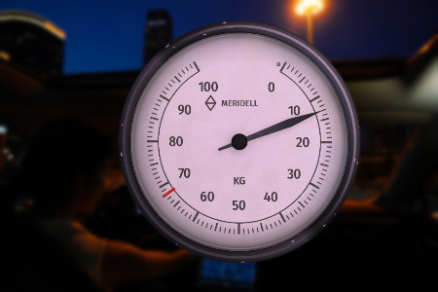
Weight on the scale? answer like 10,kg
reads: 13,kg
